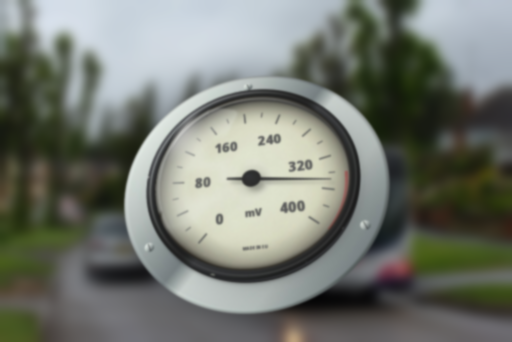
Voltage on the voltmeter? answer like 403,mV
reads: 350,mV
